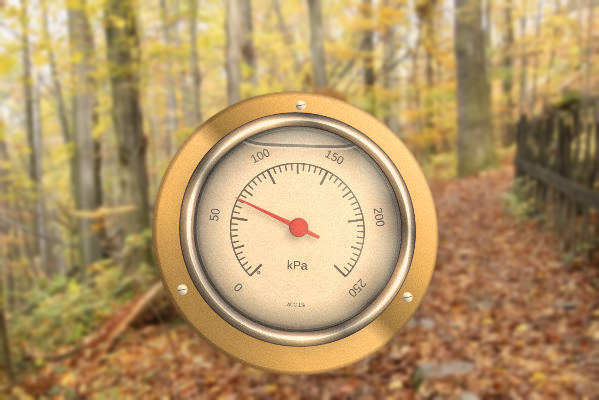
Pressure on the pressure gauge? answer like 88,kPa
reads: 65,kPa
